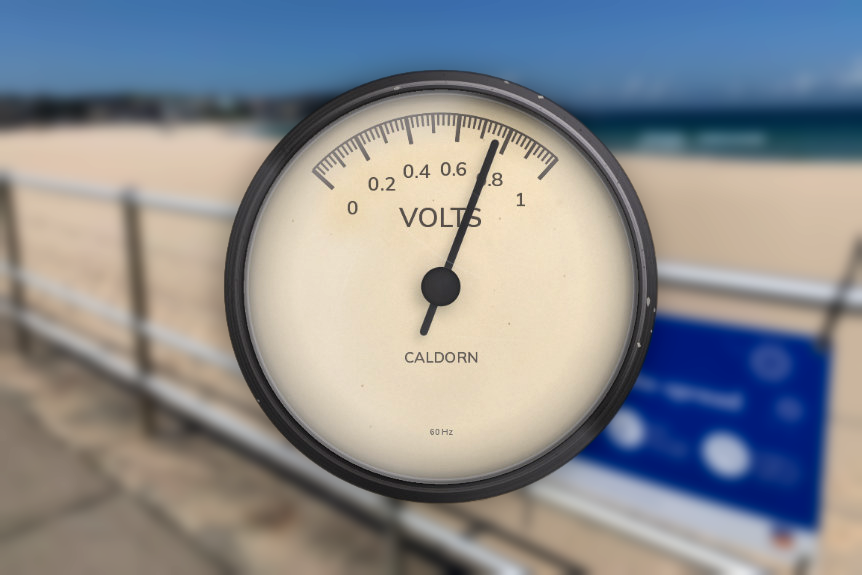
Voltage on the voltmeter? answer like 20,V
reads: 0.76,V
